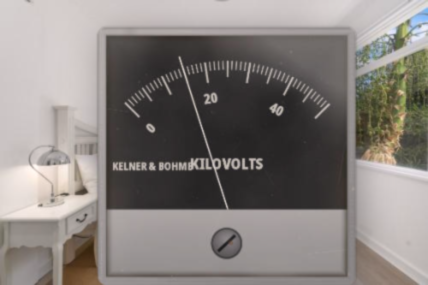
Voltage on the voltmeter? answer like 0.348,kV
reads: 15,kV
